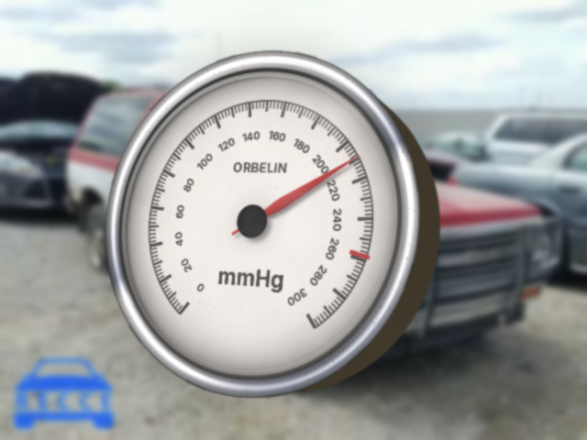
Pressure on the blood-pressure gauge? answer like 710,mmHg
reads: 210,mmHg
